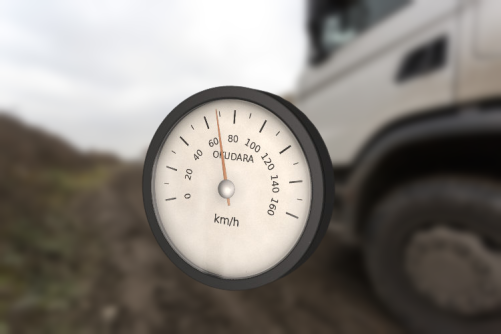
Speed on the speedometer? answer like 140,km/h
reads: 70,km/h
